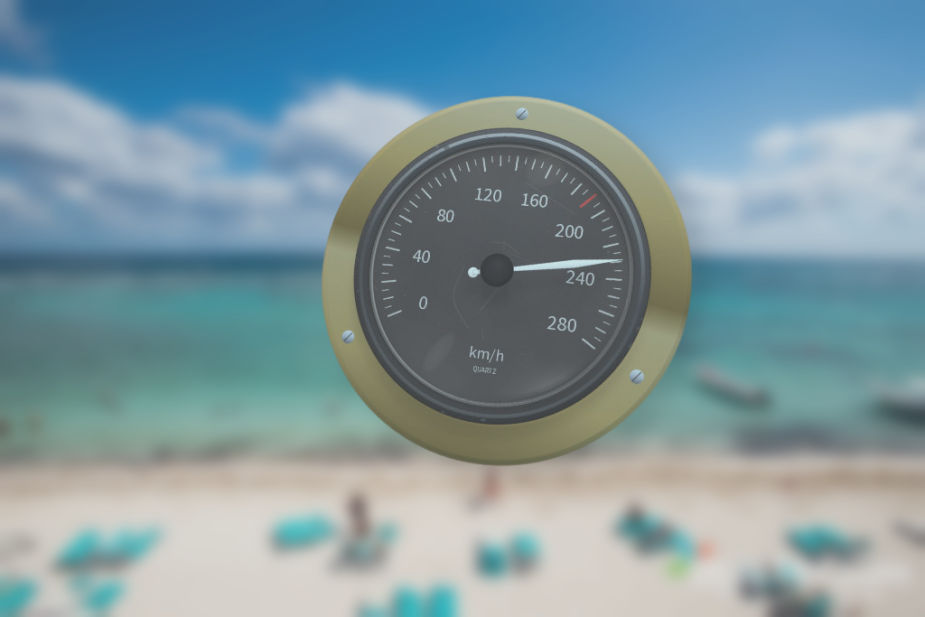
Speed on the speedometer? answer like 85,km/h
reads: 230,km/h
